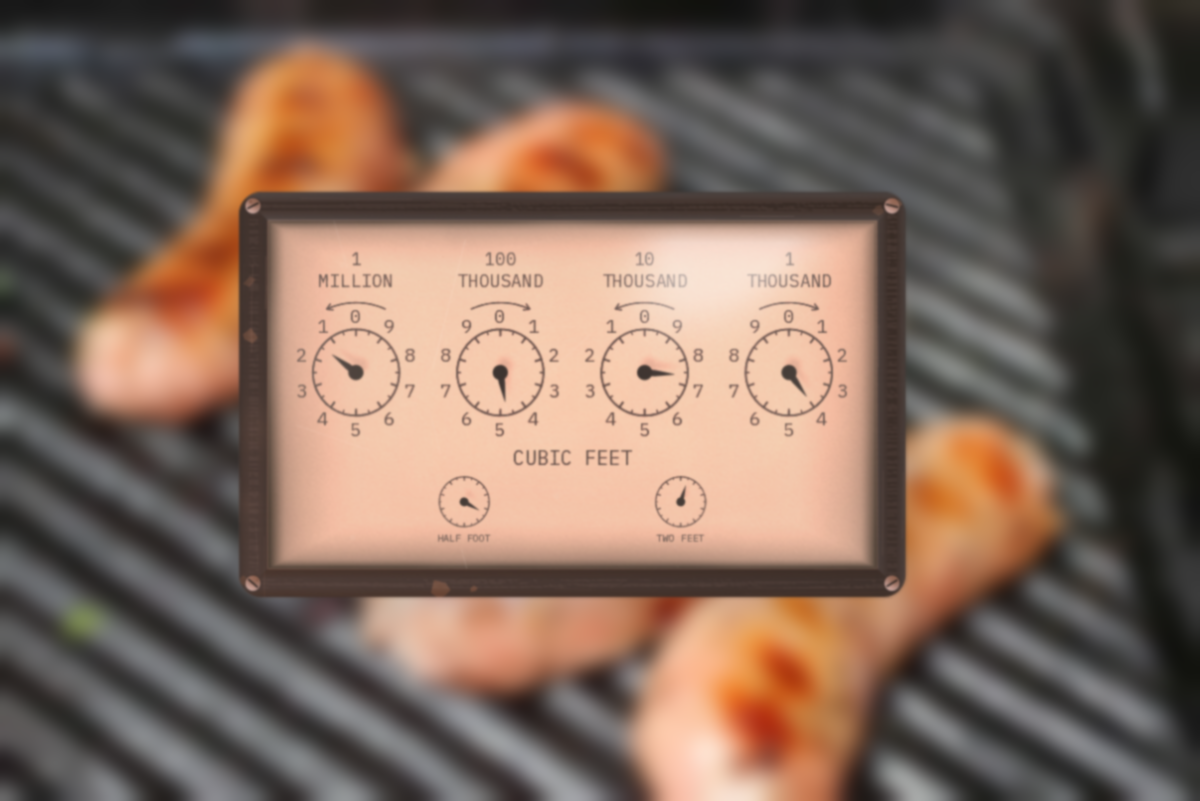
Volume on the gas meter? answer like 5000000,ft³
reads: 147400,ft³
